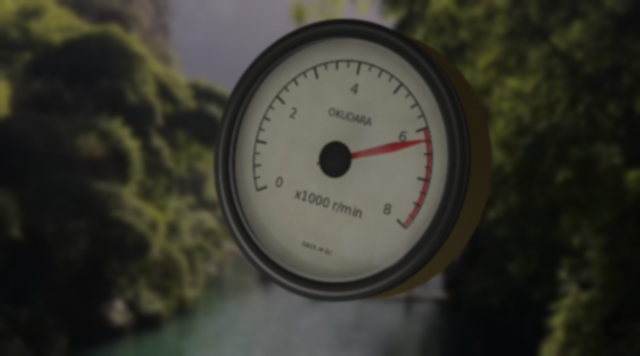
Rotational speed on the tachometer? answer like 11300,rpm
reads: 6250,rpm
